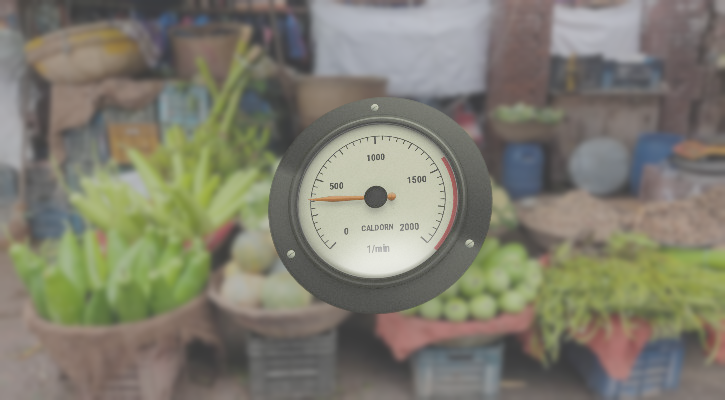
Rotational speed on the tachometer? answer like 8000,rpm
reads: 350,rpm
